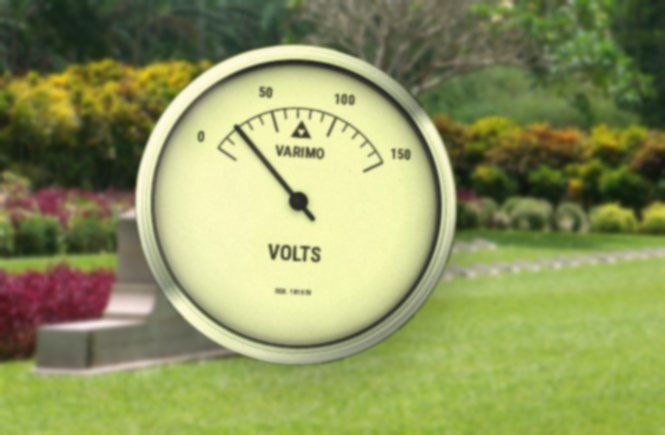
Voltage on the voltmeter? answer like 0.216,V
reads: 20,V
